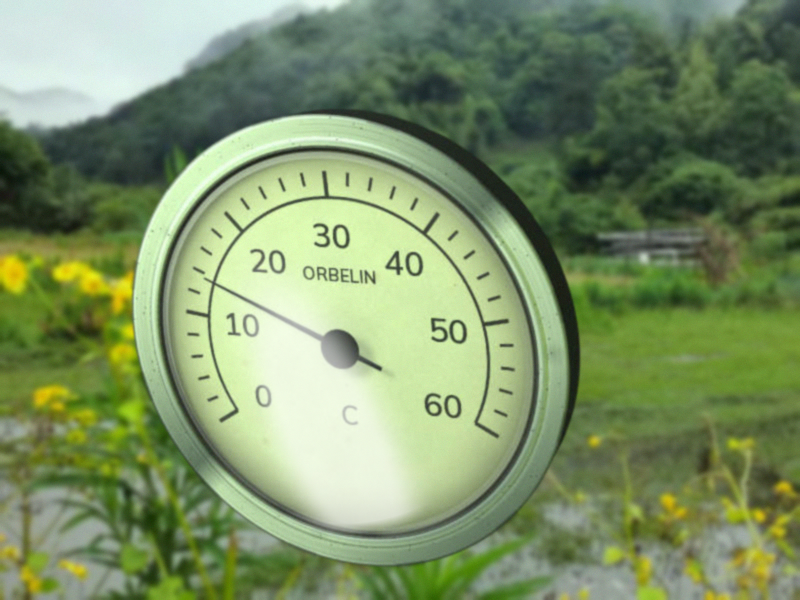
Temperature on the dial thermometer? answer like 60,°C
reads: 14,°C
